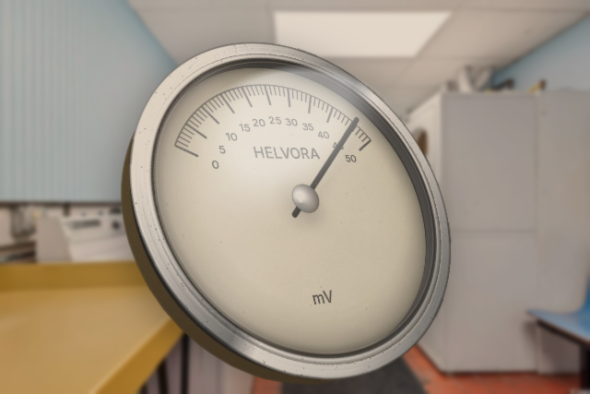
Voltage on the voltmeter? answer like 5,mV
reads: 45,mV
